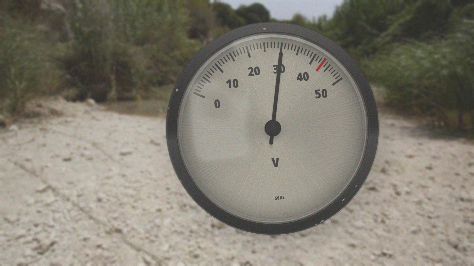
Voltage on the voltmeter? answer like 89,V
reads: 30,V
